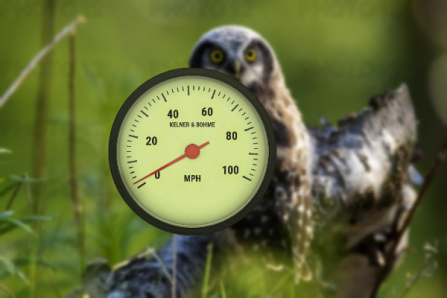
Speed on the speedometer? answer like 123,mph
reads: 2,mph
